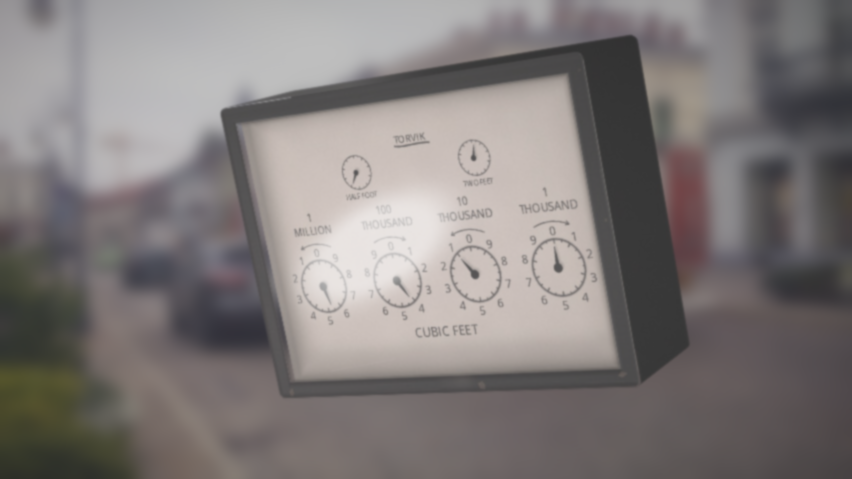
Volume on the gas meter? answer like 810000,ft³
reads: 541000,ft³
